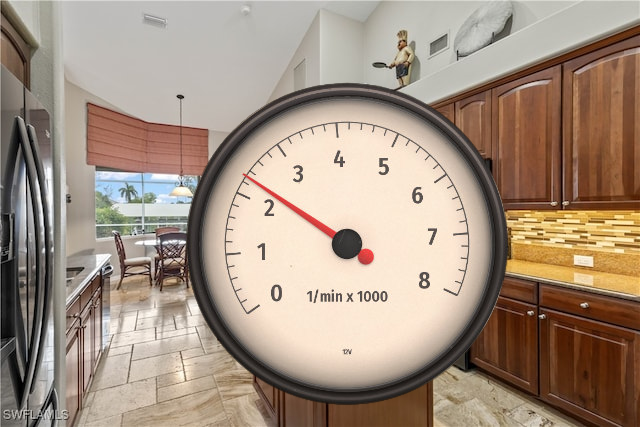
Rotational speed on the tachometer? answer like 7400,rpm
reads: 2300,rpm
